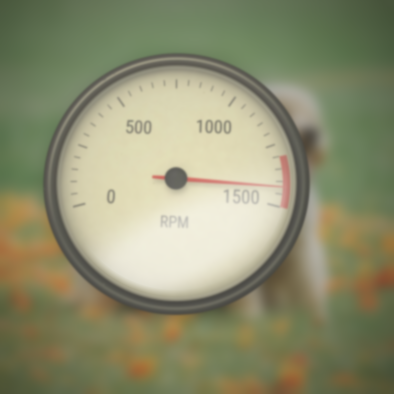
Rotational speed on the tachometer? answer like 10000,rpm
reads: 1425,rpm
